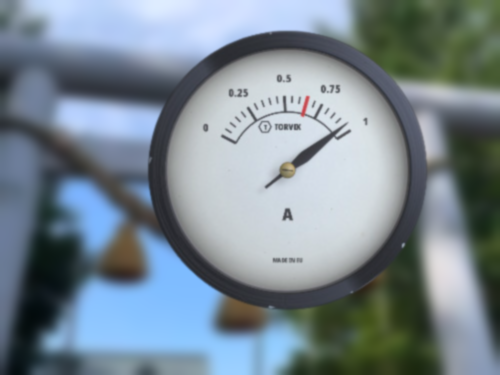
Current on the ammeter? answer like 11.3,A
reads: 0.95,A
